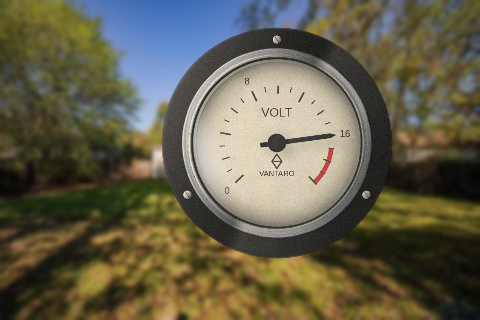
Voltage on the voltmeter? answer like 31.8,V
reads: 16,V
